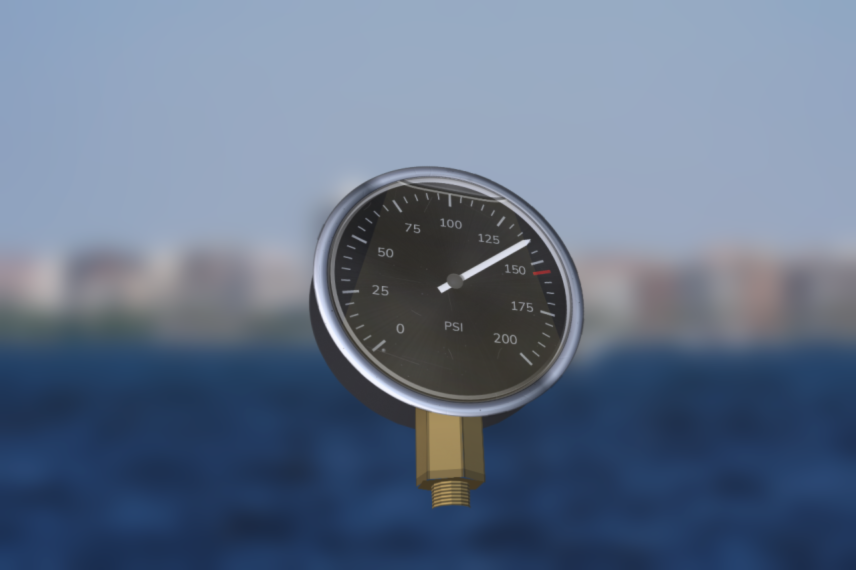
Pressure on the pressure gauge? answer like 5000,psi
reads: 140,psi
